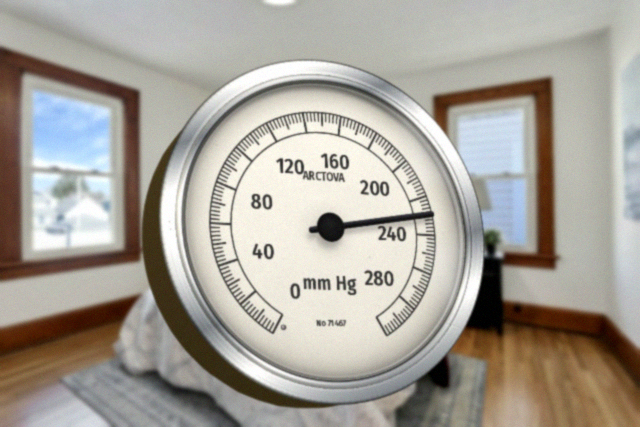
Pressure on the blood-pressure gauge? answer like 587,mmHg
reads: 230,mmHg
